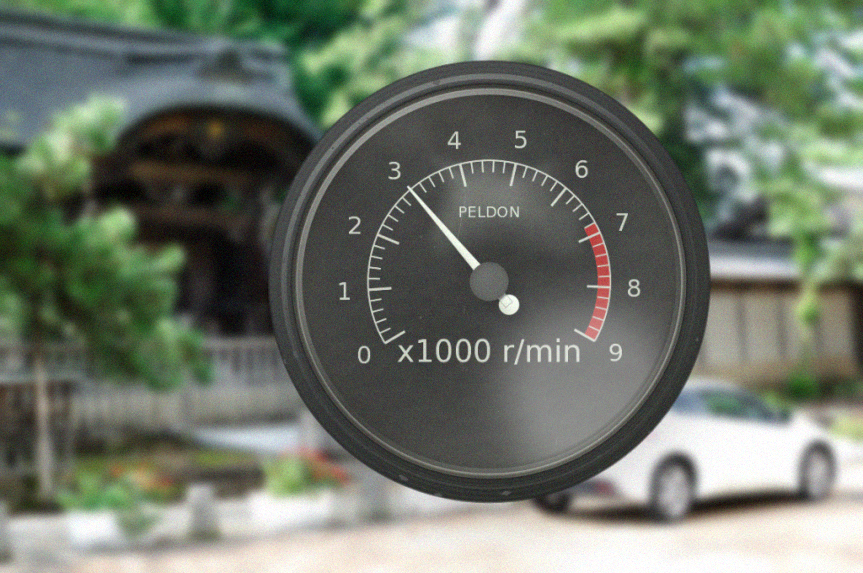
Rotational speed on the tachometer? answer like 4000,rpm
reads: 3000,rpm
